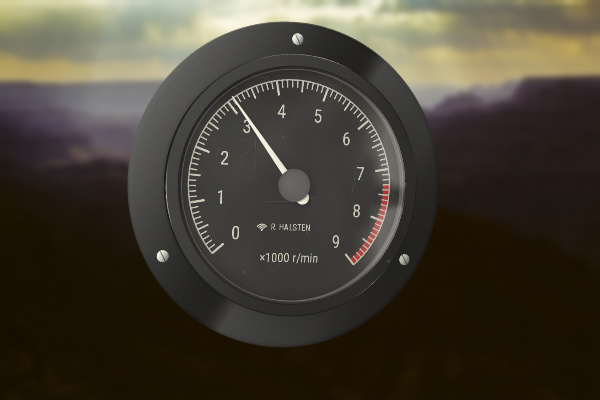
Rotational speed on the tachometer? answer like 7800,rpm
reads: 3100,rpm
